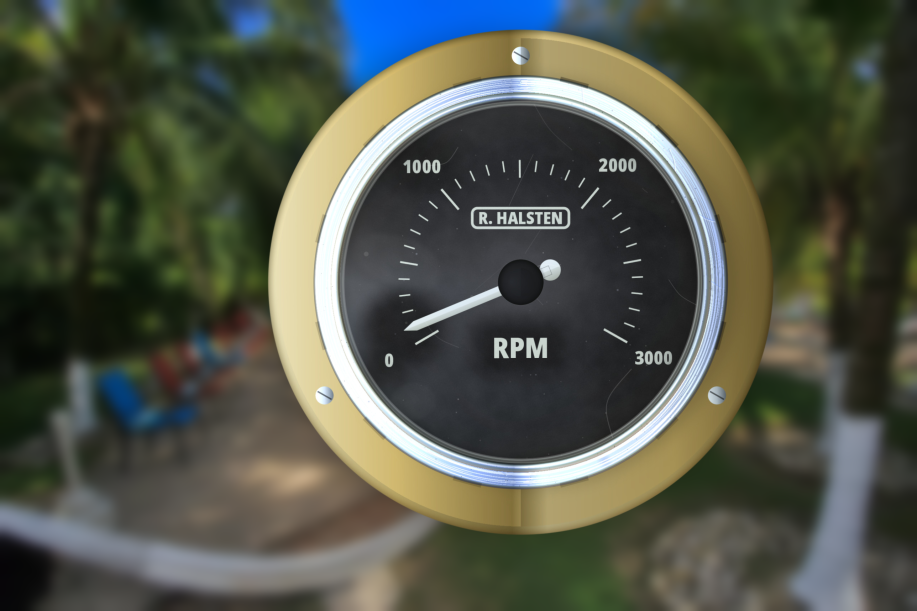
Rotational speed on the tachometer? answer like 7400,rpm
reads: 100,rpm
